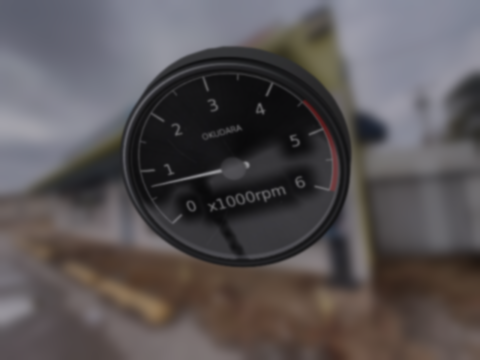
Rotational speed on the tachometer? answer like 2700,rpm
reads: 750,rpm
